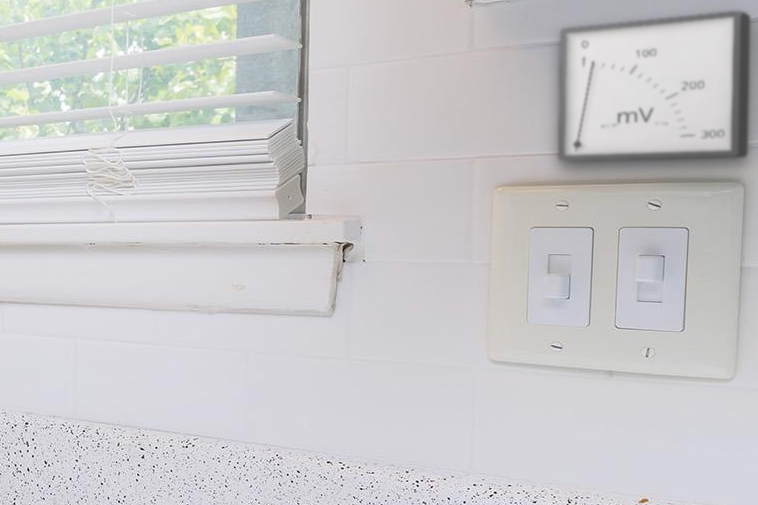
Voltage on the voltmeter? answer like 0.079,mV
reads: 20,mV
